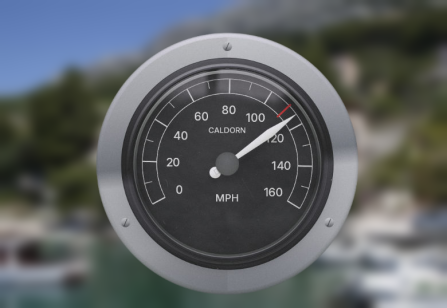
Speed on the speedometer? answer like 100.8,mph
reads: 115,mph
